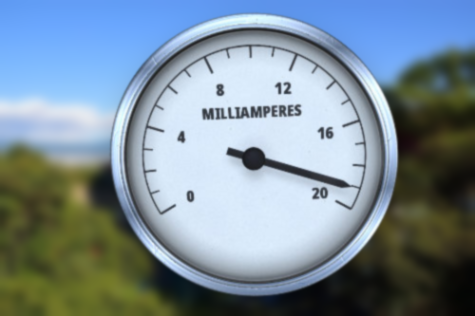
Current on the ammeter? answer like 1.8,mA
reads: 19,mA
